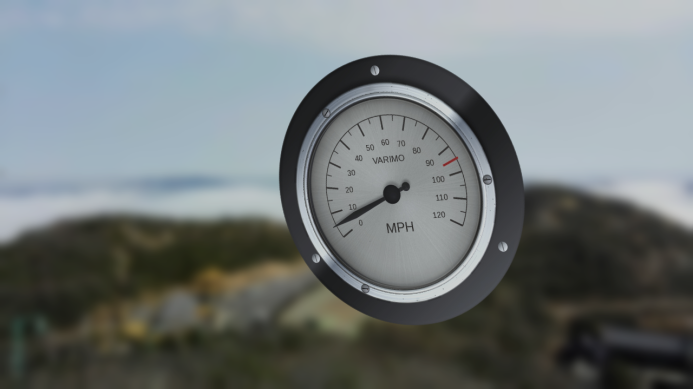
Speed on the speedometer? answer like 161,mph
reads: 5,mph
